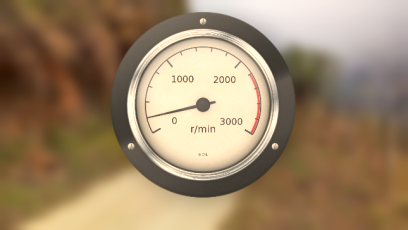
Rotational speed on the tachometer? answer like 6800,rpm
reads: 200,rpm
